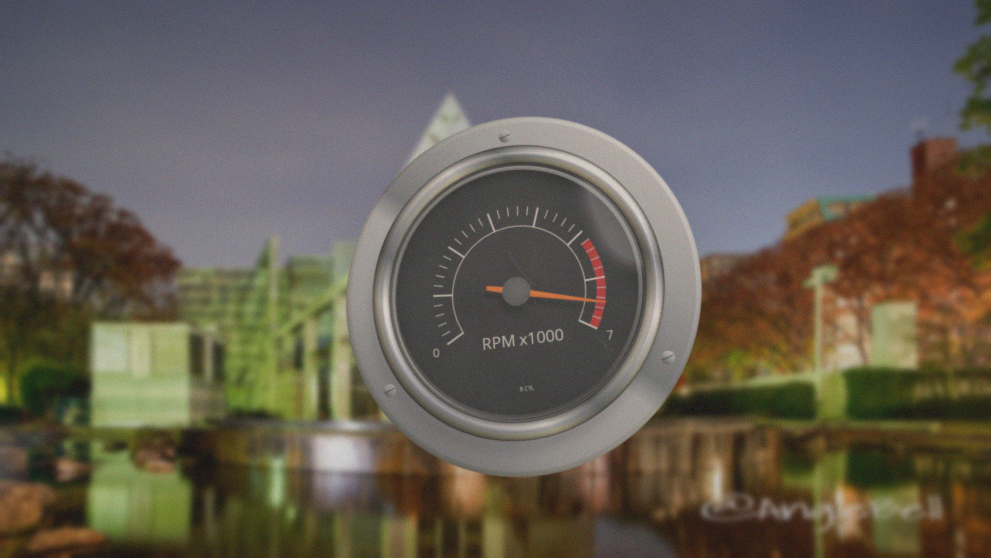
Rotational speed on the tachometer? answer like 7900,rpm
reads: 6500,rpm
